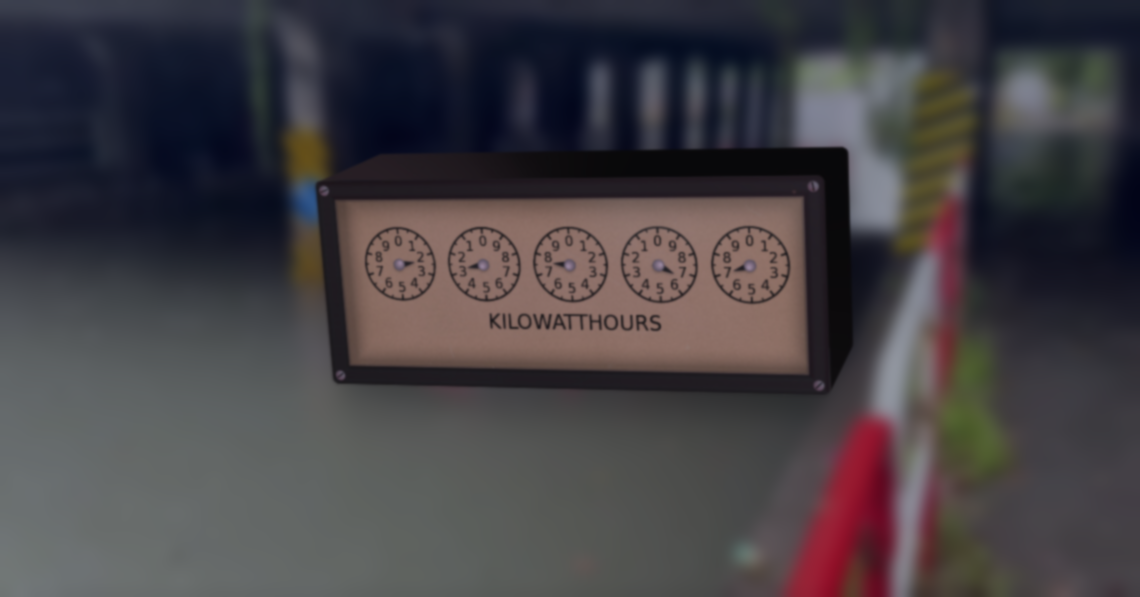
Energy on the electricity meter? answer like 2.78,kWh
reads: 22767,kWh
